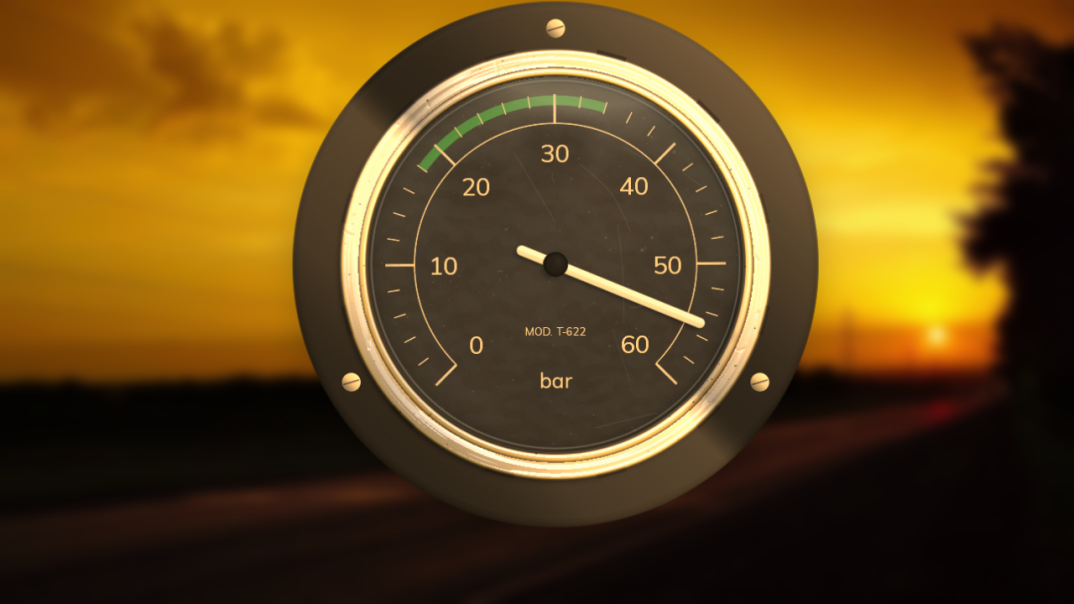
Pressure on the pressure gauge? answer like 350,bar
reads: 55,bar
